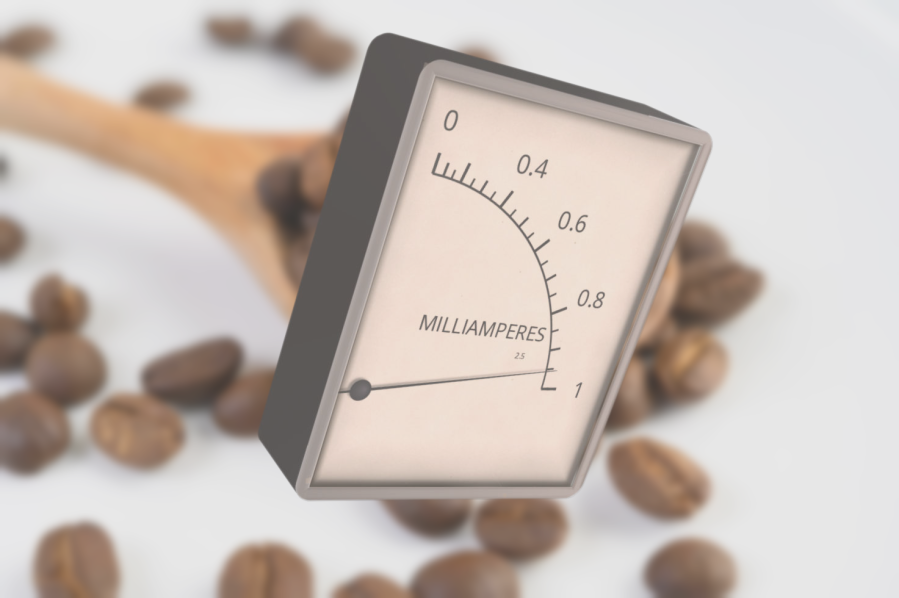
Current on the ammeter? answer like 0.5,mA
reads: 0.95,mA
